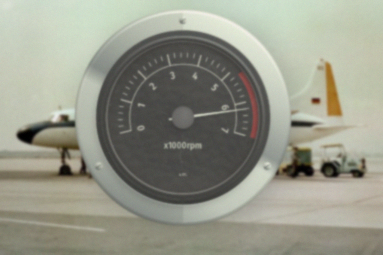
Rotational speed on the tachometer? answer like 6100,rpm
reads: 6200,rpm
